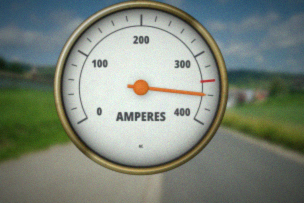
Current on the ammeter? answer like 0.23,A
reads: 360,A
